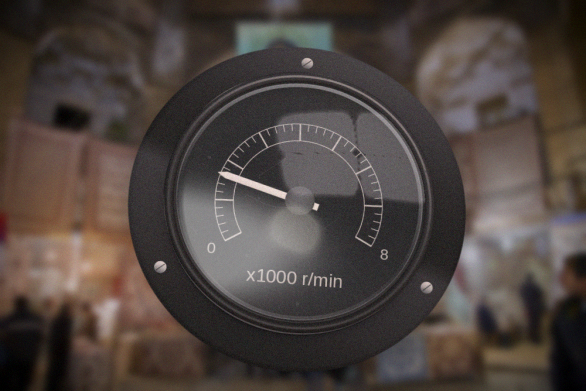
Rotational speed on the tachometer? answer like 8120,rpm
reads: 1600,rpm
